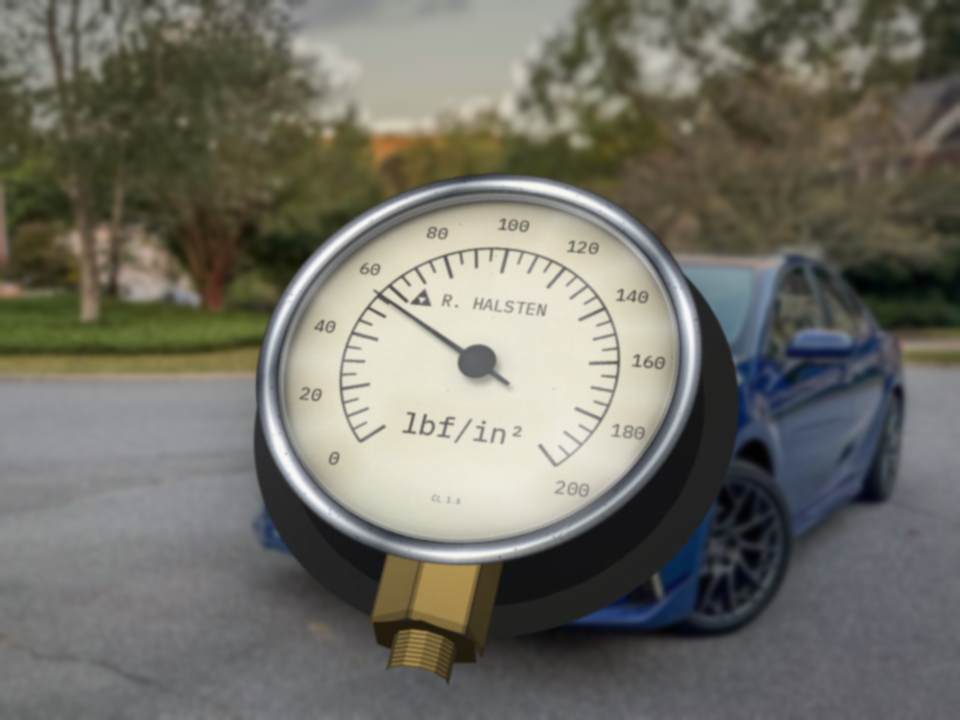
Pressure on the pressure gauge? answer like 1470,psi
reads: 55,psi
